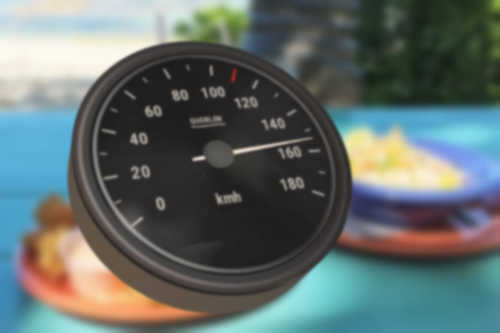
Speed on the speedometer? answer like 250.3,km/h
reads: 155,km/h
